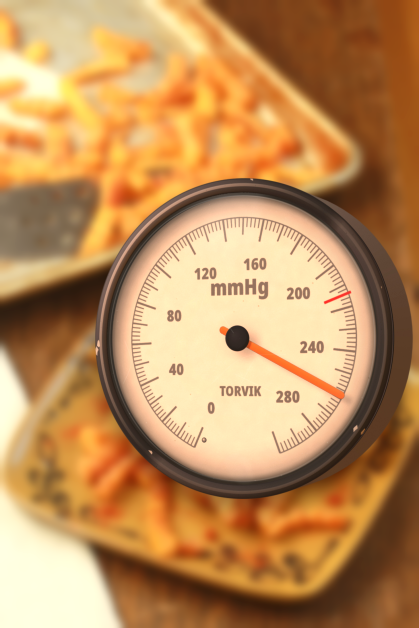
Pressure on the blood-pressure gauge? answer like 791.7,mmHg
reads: 260,mmHg
